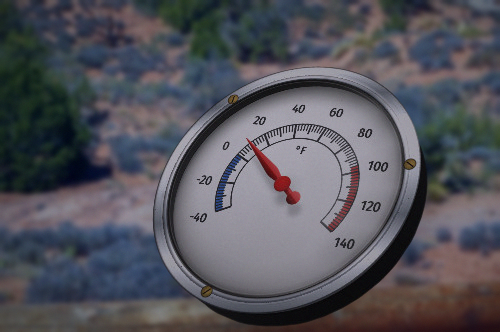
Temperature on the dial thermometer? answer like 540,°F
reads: 10,°F
